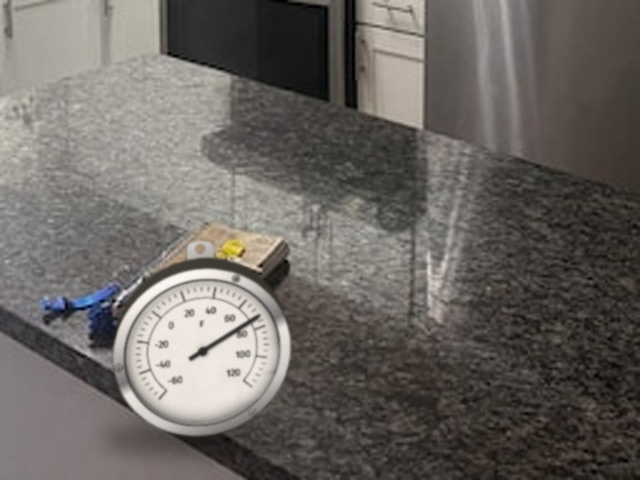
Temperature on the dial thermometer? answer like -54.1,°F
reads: 72,°F
